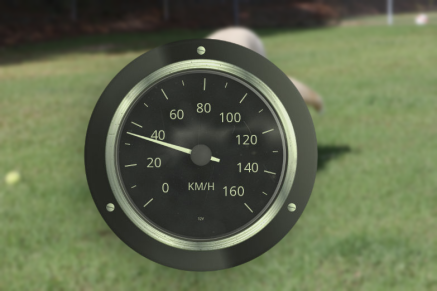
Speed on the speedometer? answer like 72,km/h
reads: 35,km/h
